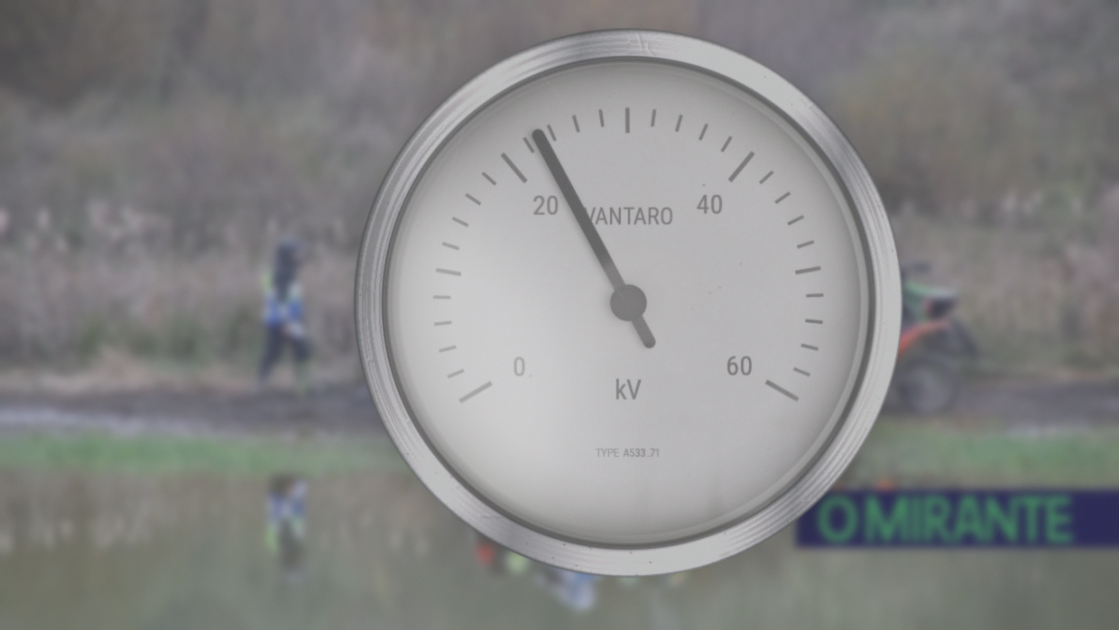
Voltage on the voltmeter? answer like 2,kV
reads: 23,kV
